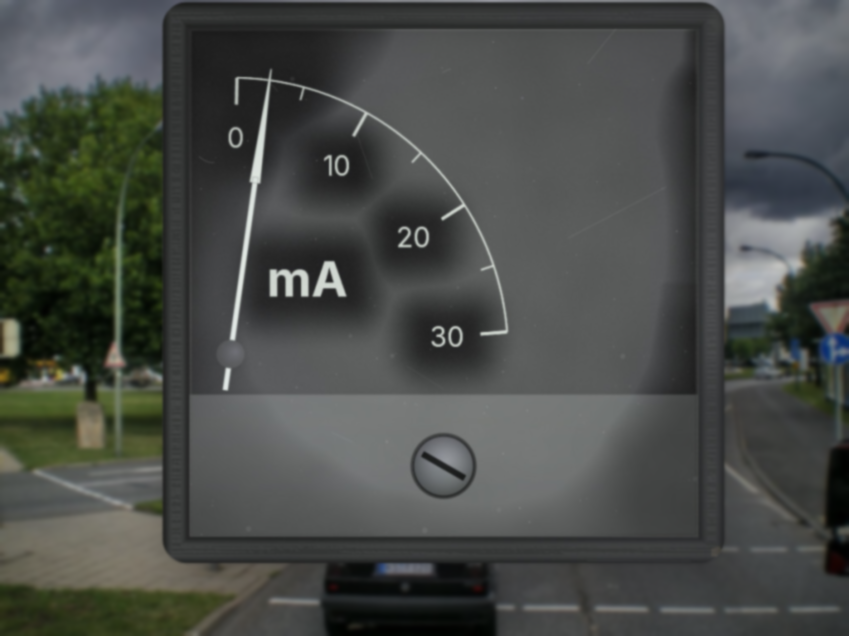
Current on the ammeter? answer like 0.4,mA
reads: 2.5,mA
